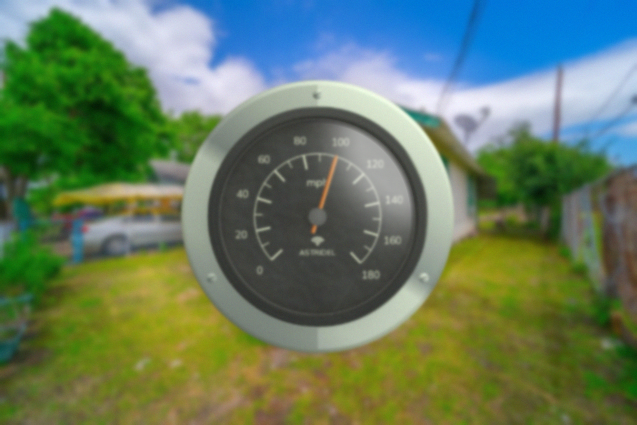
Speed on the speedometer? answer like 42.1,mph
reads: 100,mph
